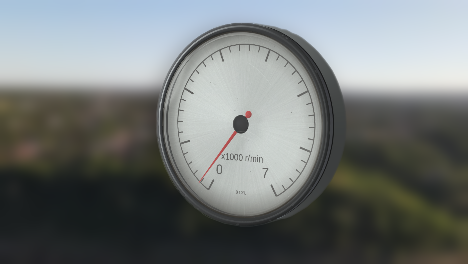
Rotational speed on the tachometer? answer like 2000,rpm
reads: 200,rpm
